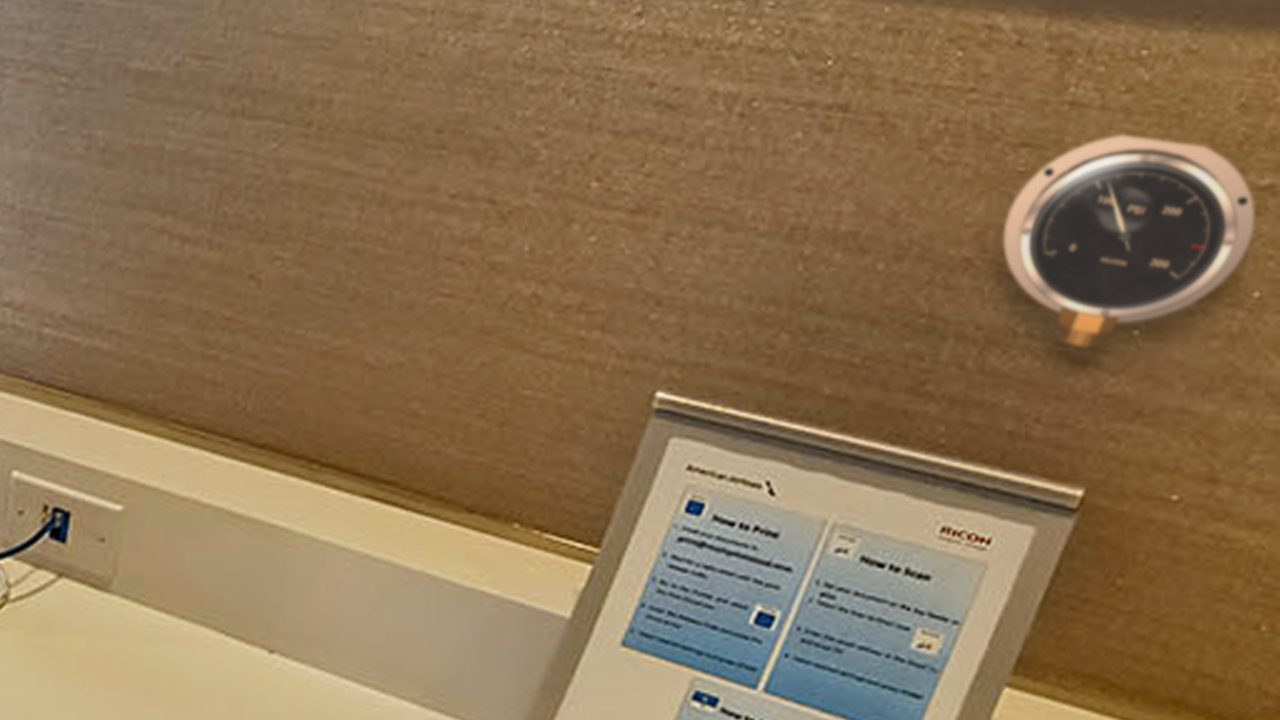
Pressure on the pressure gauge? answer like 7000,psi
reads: 110,psi
